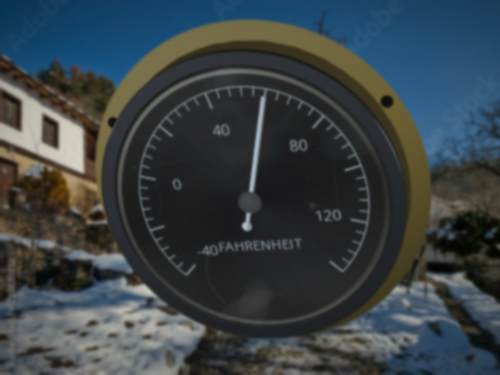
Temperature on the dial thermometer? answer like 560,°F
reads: 60,°F
